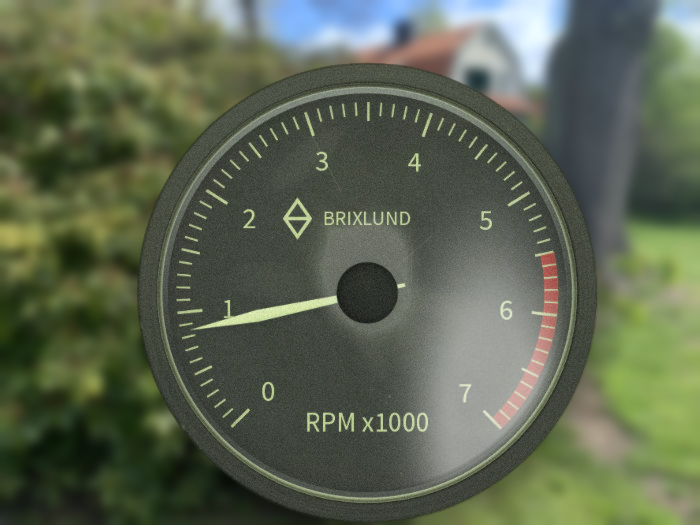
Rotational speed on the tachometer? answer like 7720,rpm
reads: 850,rpm
